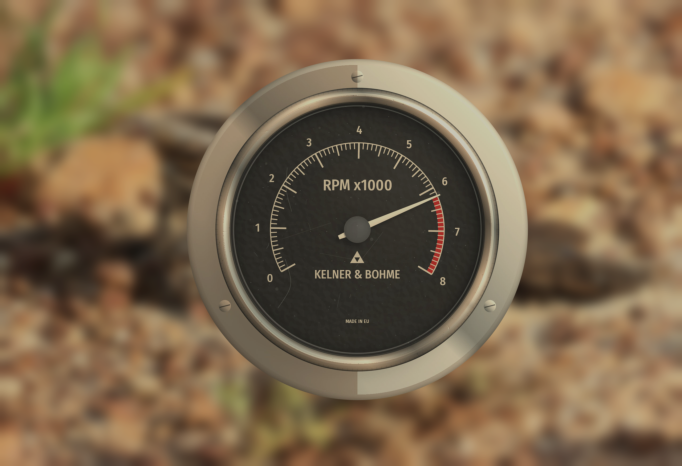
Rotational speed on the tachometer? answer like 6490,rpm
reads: 6200,rpm
